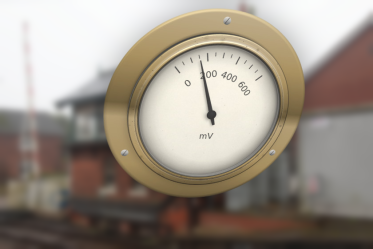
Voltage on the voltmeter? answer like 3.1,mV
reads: 150,mV
